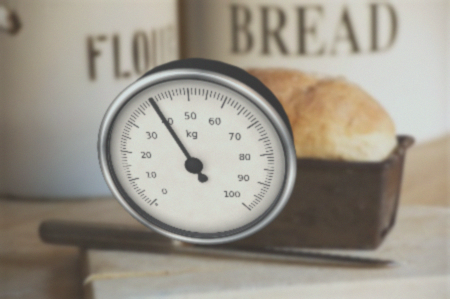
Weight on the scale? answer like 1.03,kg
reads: 40,kg
